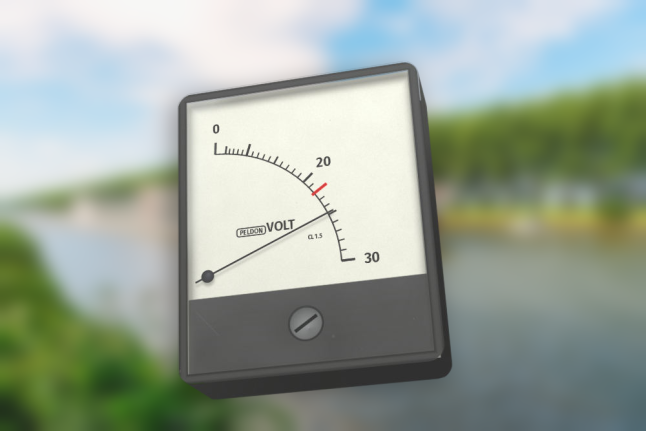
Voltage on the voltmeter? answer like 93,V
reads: 25,V
